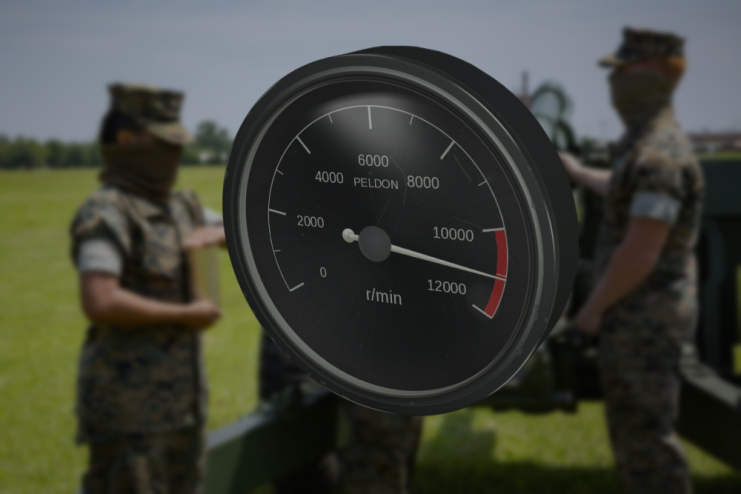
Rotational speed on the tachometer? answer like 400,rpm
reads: 11000,rpm
